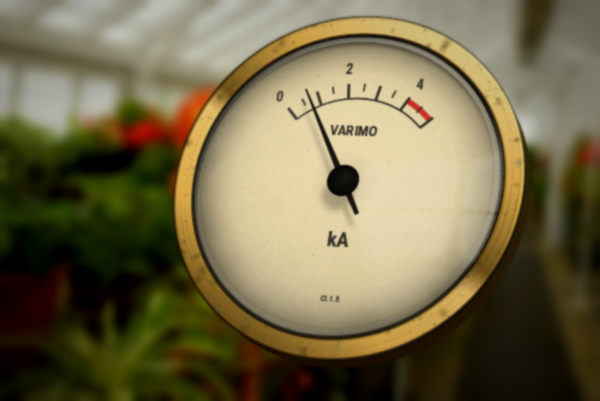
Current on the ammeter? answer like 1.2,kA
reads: 0.75,kA
